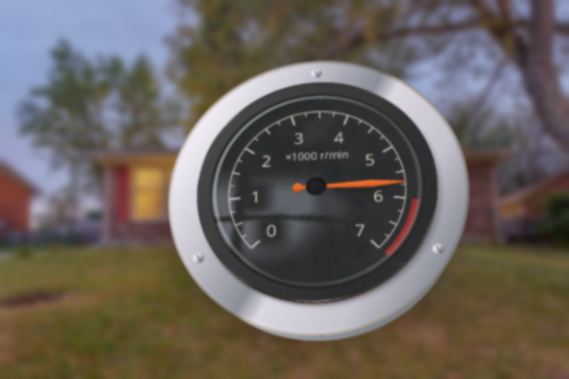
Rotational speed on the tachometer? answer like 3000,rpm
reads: 5750,rpm
